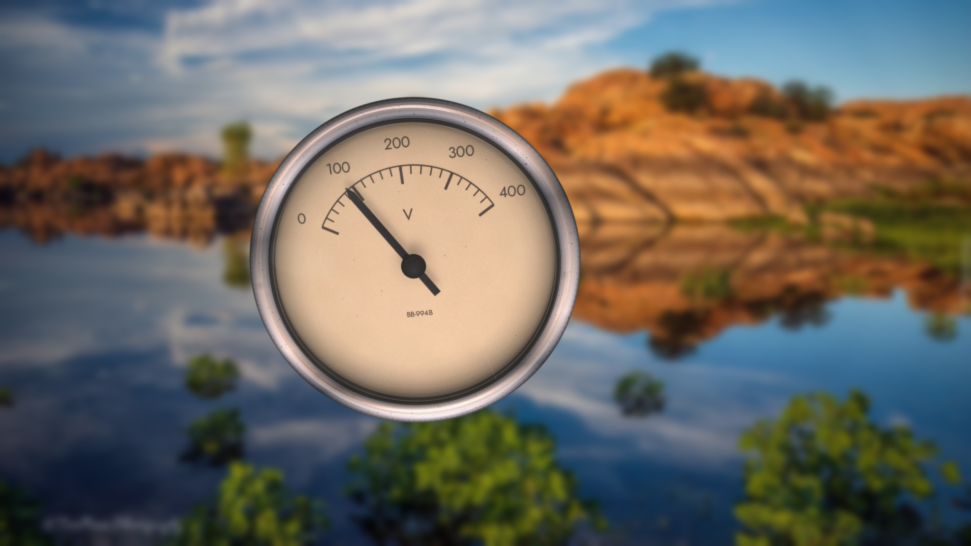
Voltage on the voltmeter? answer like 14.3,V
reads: 90,V
